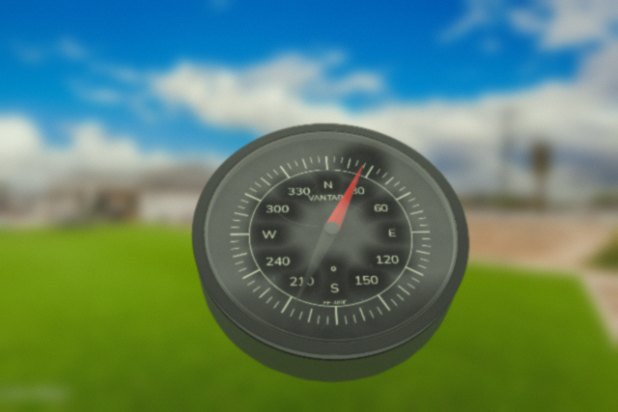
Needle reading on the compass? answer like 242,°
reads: 25,°
